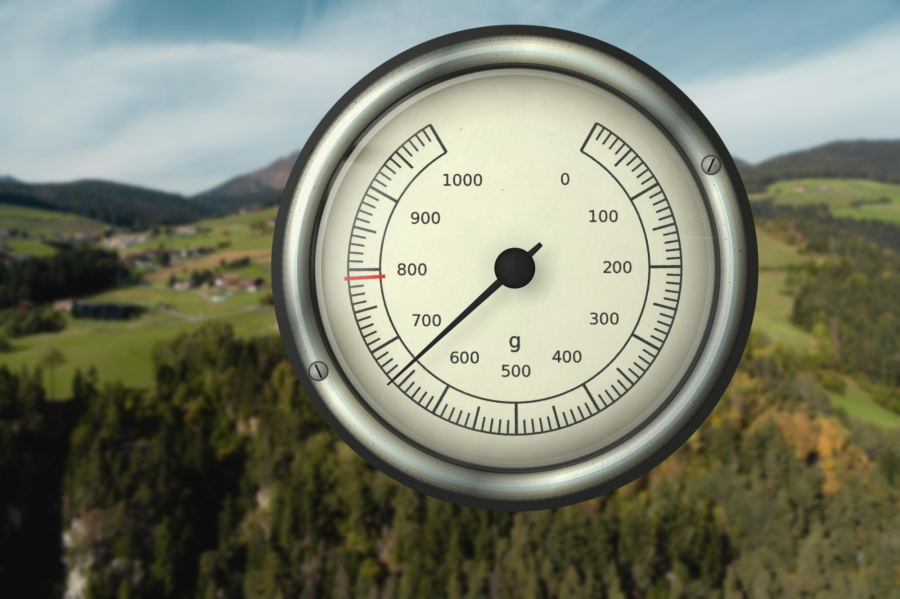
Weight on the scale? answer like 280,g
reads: 660,g
